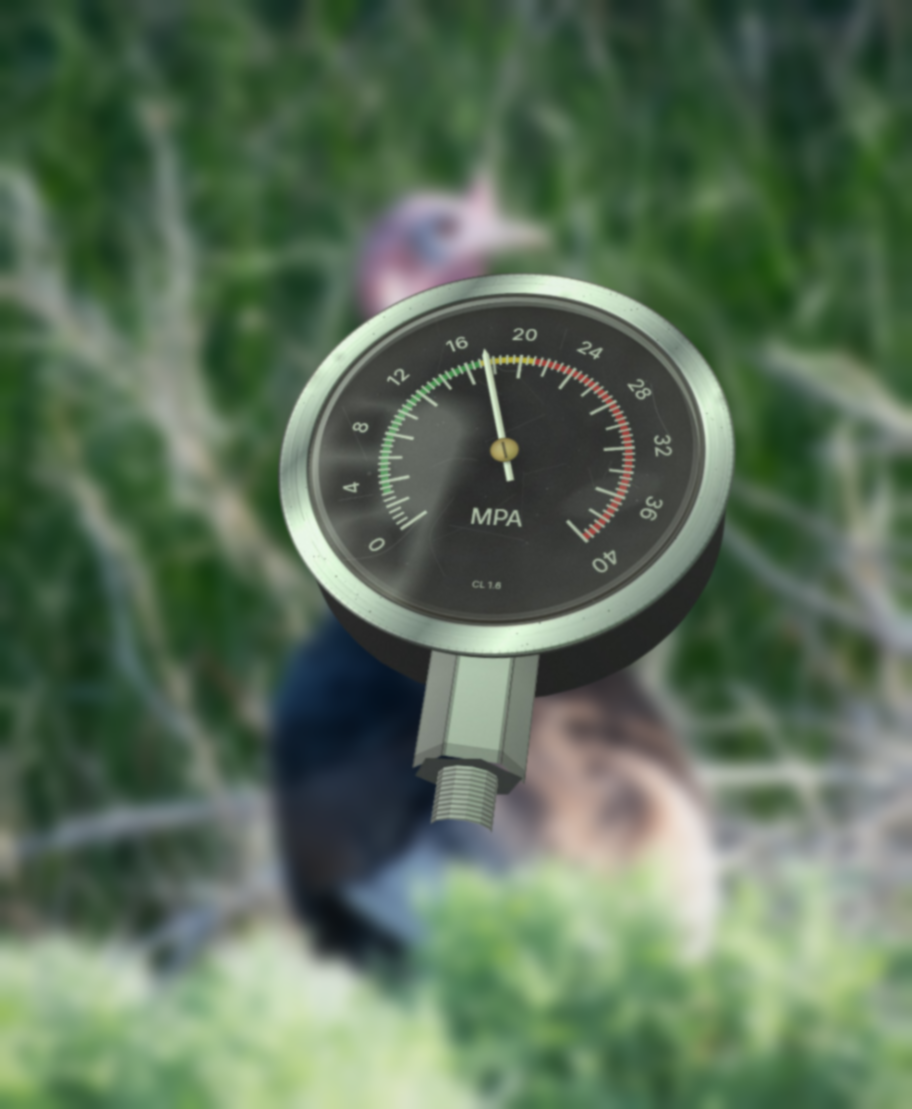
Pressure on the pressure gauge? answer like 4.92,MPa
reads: 17.5,MPa
